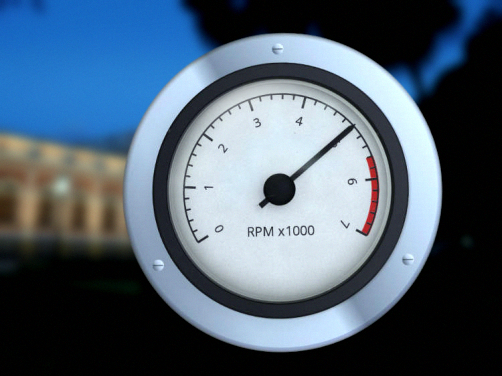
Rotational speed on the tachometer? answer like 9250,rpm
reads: 5000,rpm
